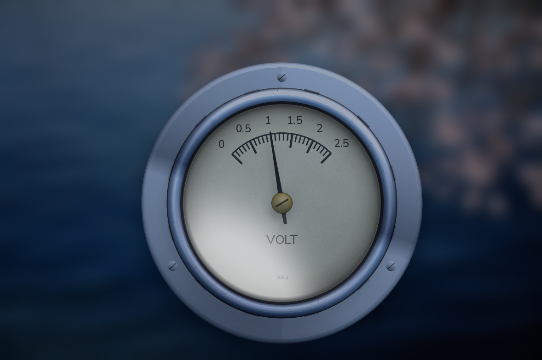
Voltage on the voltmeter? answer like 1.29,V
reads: 1,V
